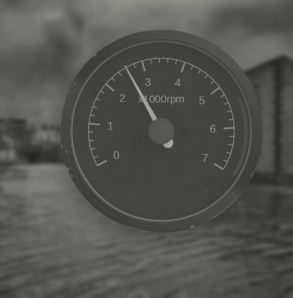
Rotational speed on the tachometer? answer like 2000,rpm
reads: 2600,rpm
